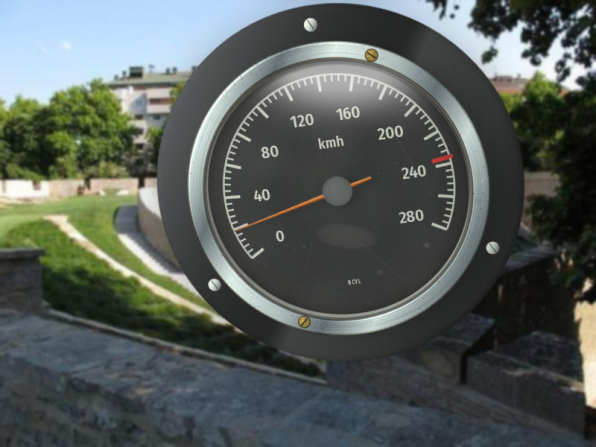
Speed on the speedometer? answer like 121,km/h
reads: 20,km/h
